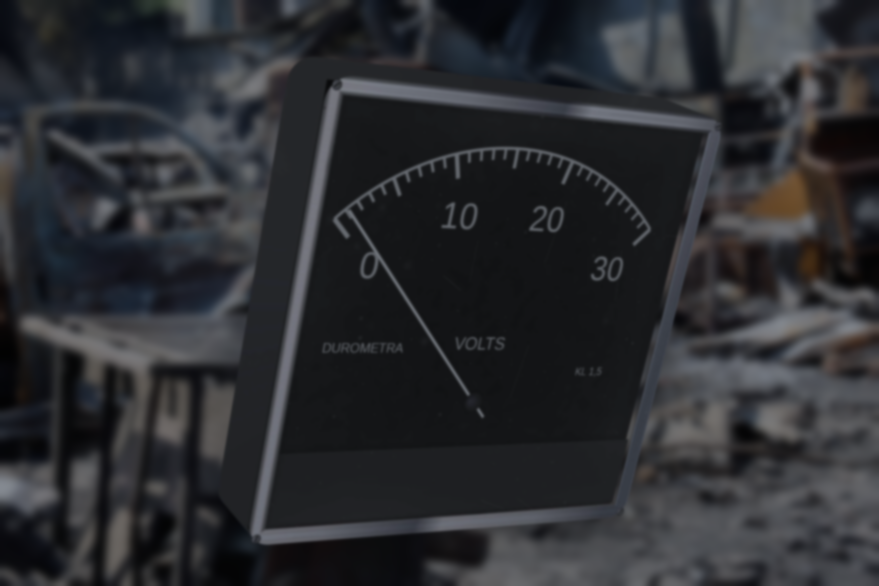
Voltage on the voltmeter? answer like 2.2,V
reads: 1,V
